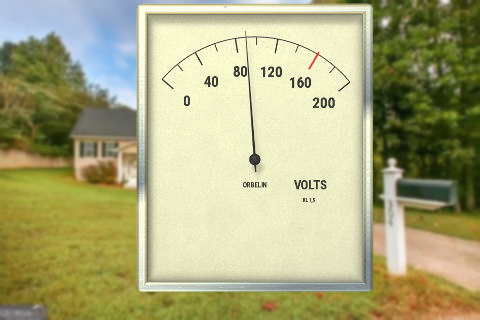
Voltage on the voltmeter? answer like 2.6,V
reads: 90,V
